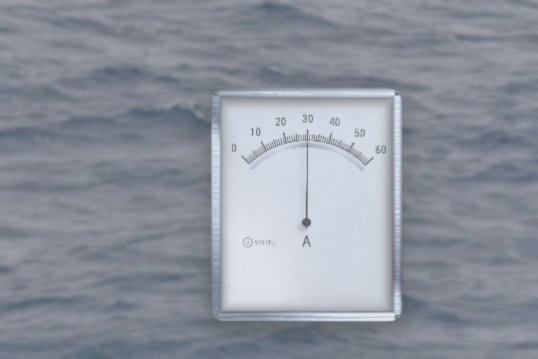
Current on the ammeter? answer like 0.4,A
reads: 30,A
